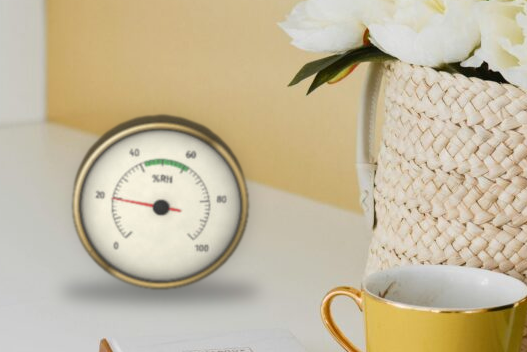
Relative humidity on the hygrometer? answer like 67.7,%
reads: 20,%
